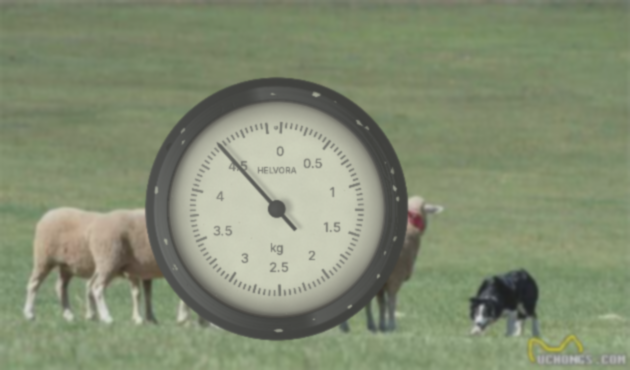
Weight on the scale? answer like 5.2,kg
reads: 4.5,kg
